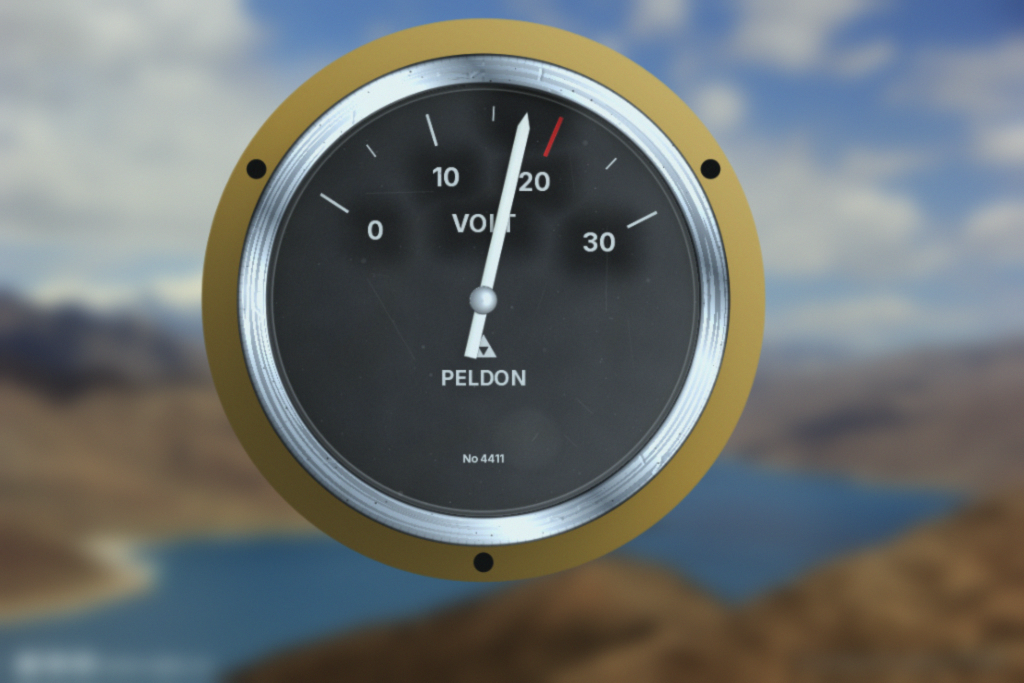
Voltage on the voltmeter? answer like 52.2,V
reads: 17.5,V
